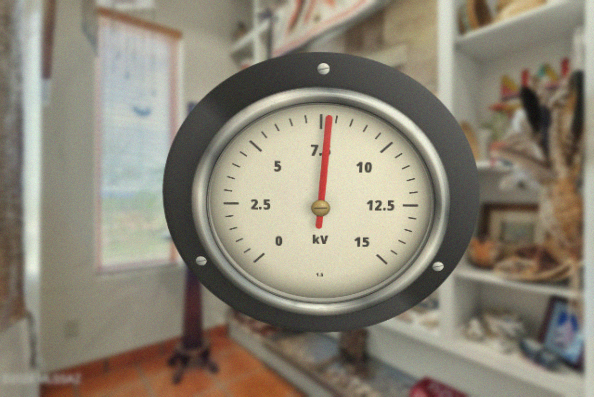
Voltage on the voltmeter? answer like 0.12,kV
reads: 7.75,kV
